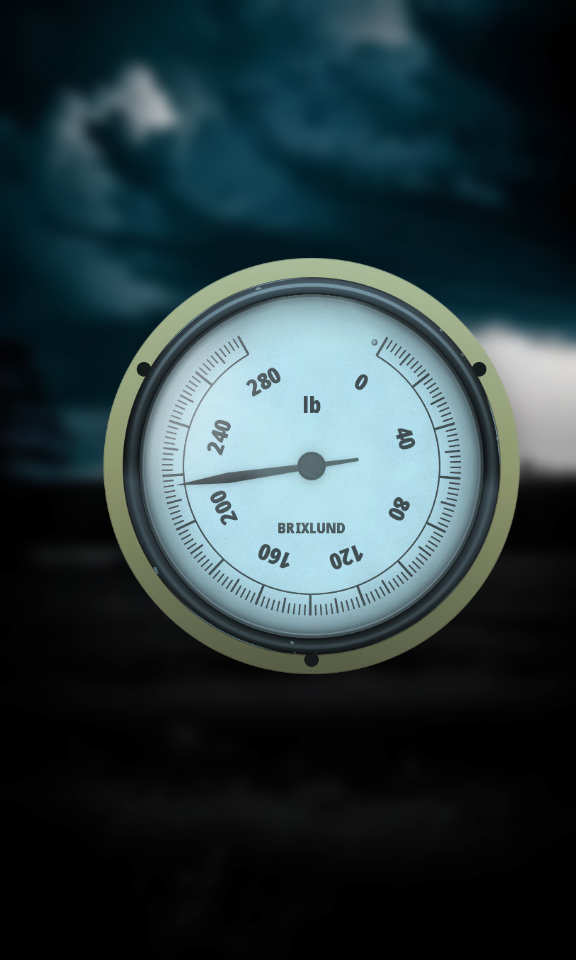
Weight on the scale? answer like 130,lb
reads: 216,lb
